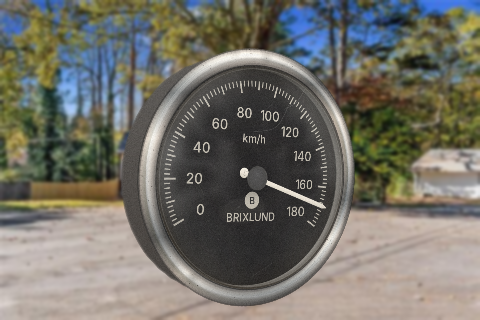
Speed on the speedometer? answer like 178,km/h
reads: 170,km/h
